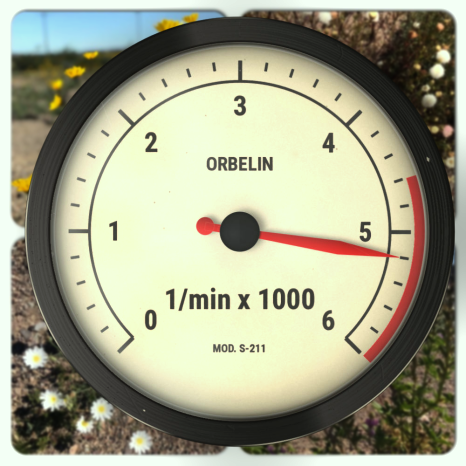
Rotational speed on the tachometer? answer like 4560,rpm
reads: 5200,rpm
